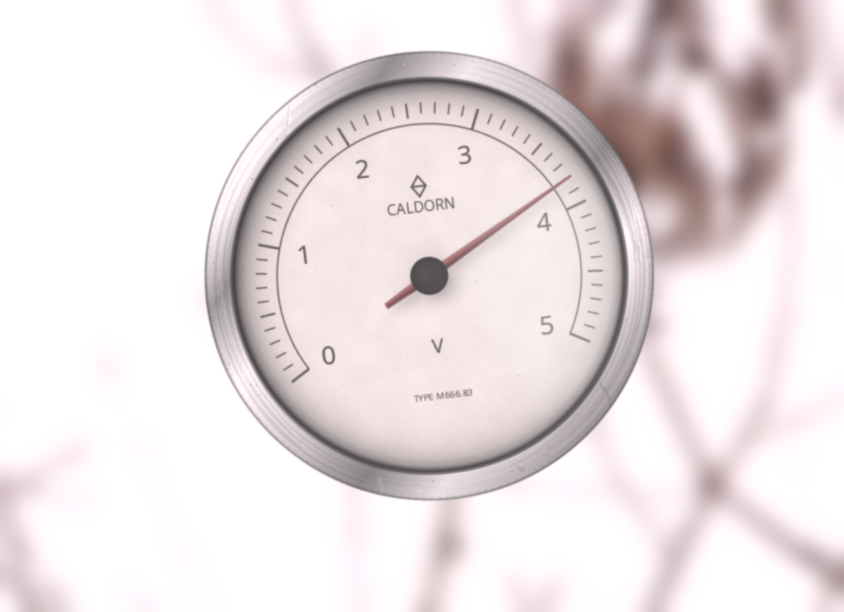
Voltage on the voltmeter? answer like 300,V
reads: 3.8,V
